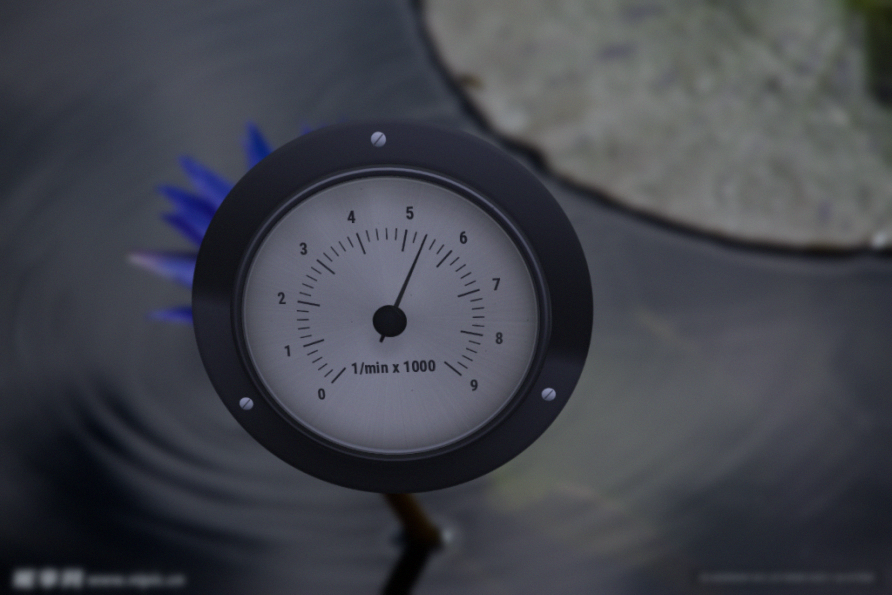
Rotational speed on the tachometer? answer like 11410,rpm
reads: 5400,rpm
